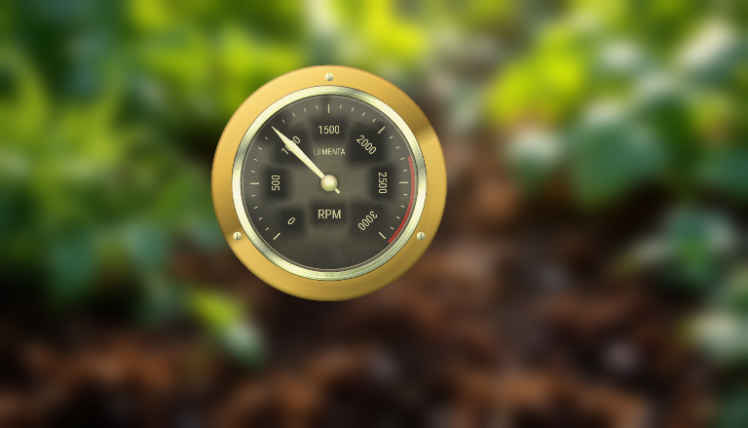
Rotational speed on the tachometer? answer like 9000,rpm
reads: 1000,rpm
